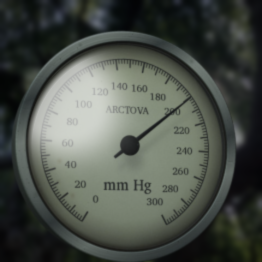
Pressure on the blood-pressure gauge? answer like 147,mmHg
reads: 200,mmHg
